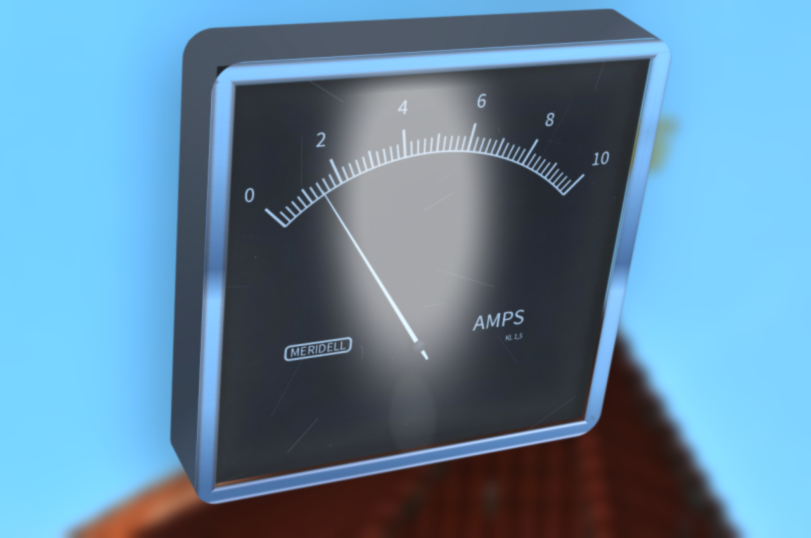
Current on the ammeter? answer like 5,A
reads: 1.4,A
